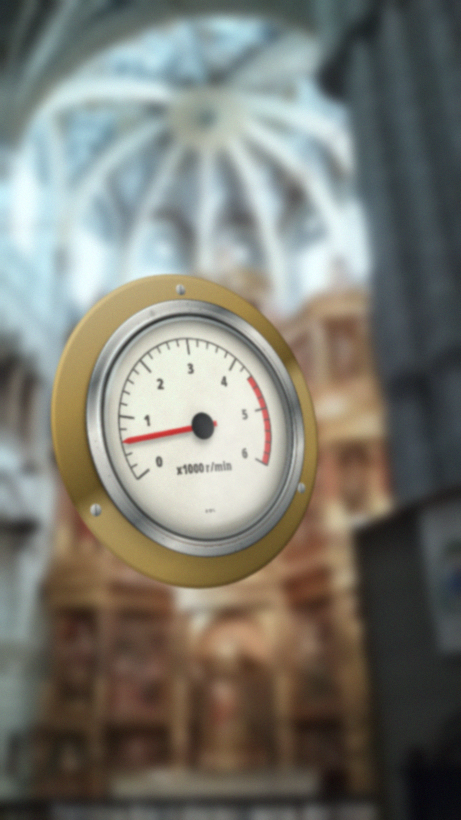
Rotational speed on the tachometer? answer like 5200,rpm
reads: 600,rpm
